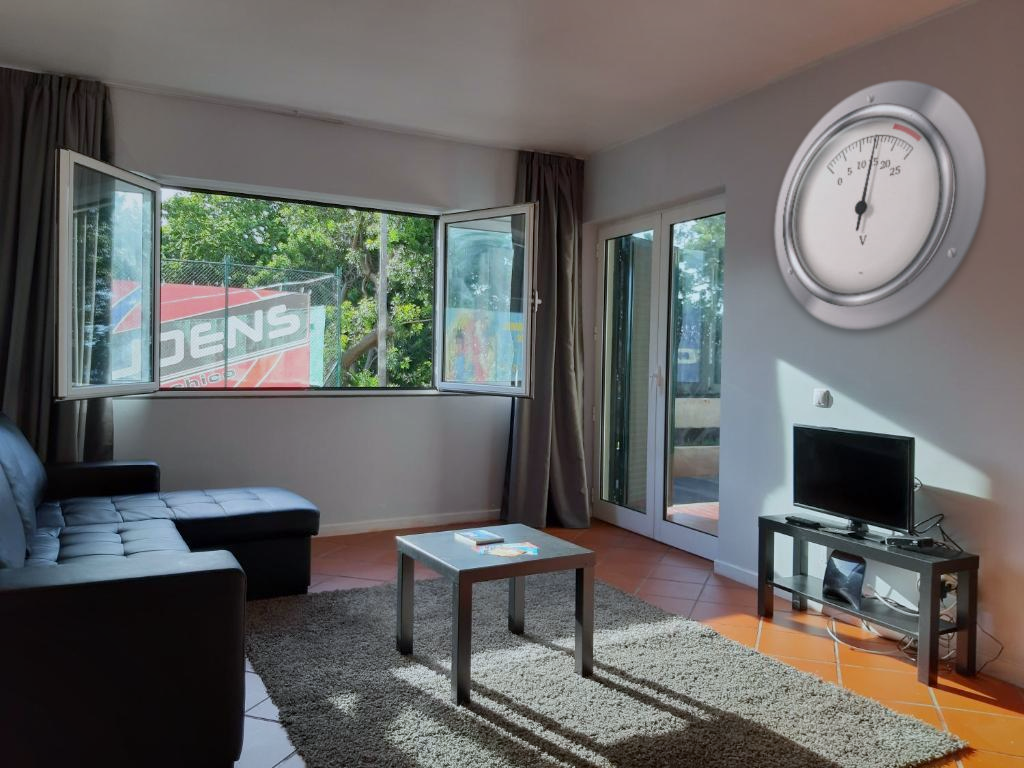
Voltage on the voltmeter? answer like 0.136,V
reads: 15,V
